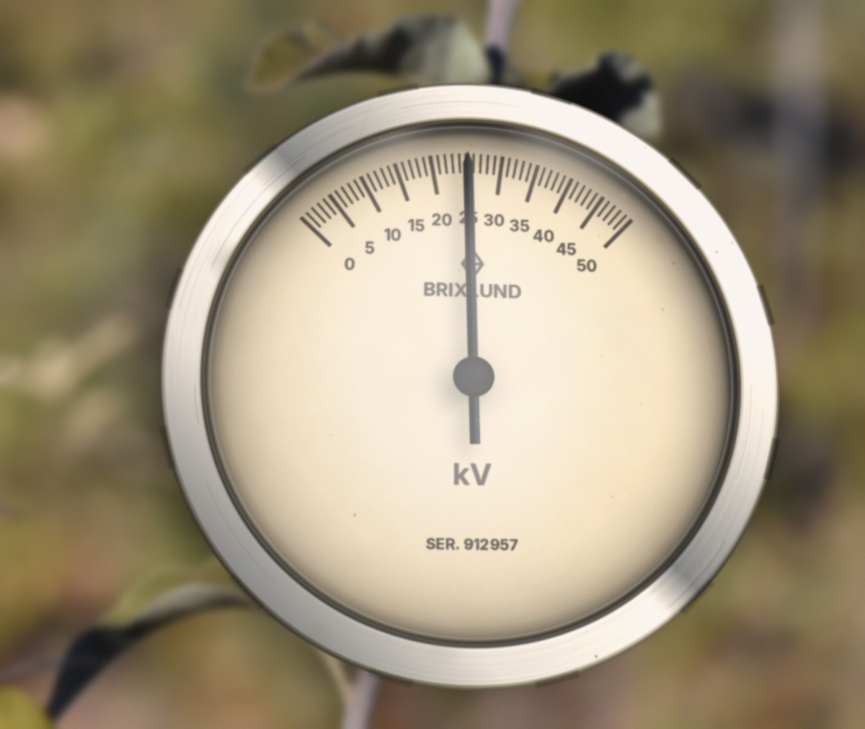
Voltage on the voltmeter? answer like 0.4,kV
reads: 25,kV
